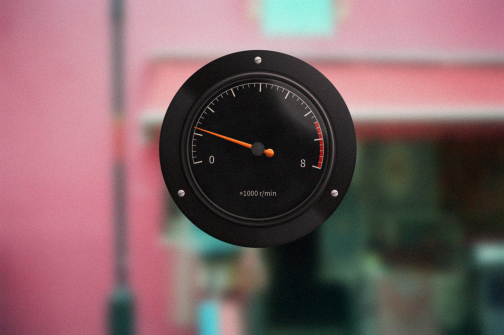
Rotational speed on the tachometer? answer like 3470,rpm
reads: 1200,rpm
